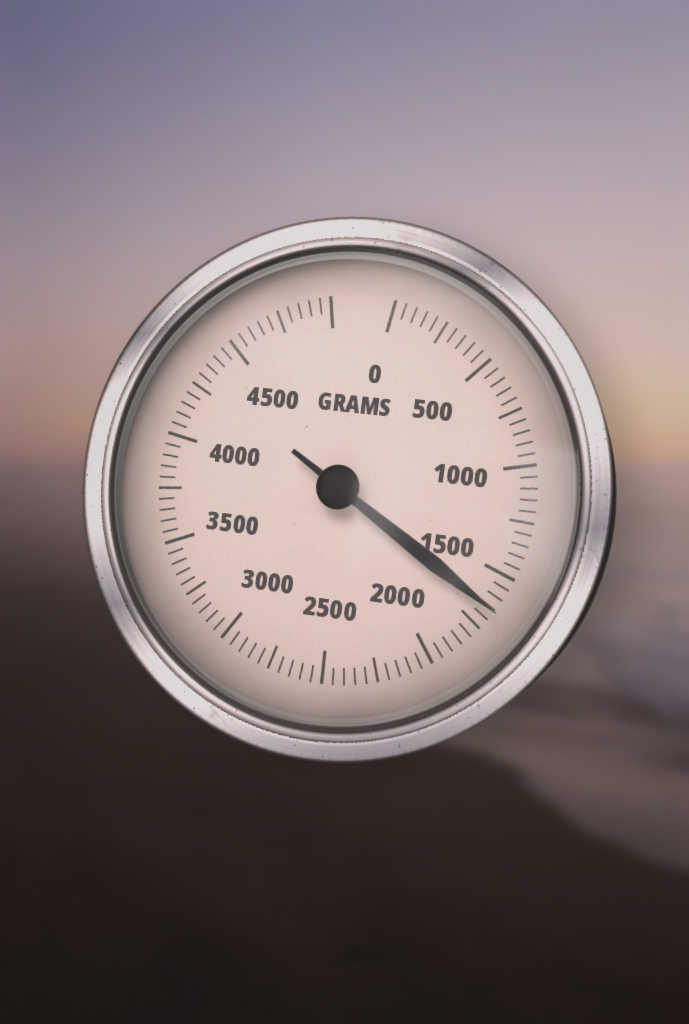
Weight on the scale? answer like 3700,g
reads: 1650,g
